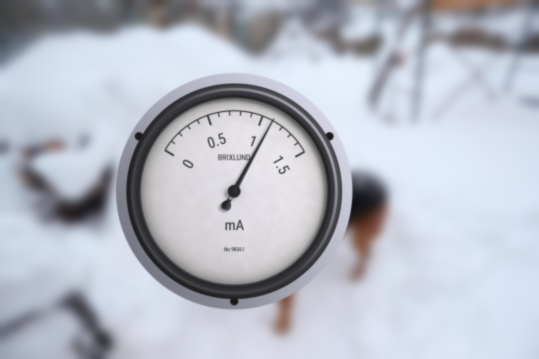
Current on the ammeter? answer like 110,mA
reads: 1.1,mA
